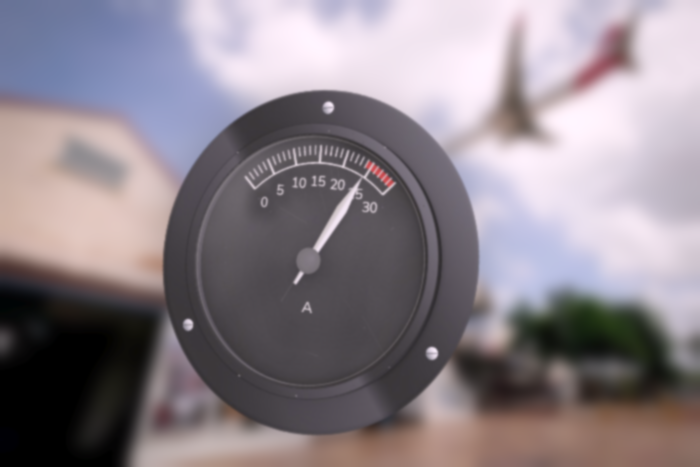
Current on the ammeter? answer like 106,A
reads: 25,A
